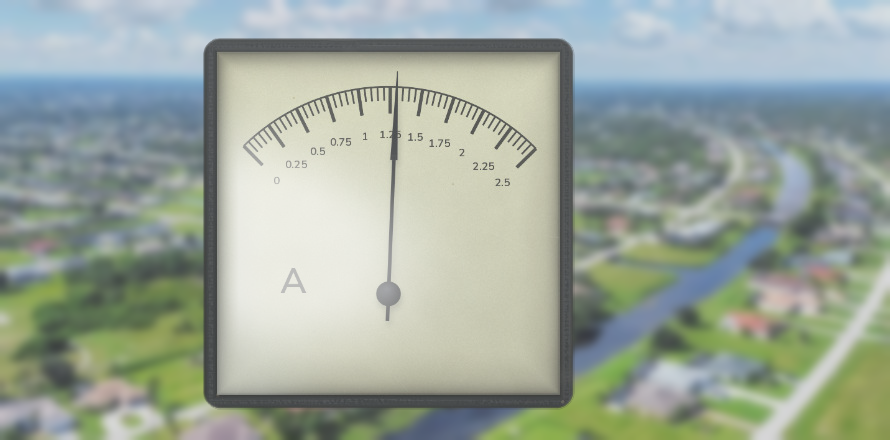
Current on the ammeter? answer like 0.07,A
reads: 1.3,A
